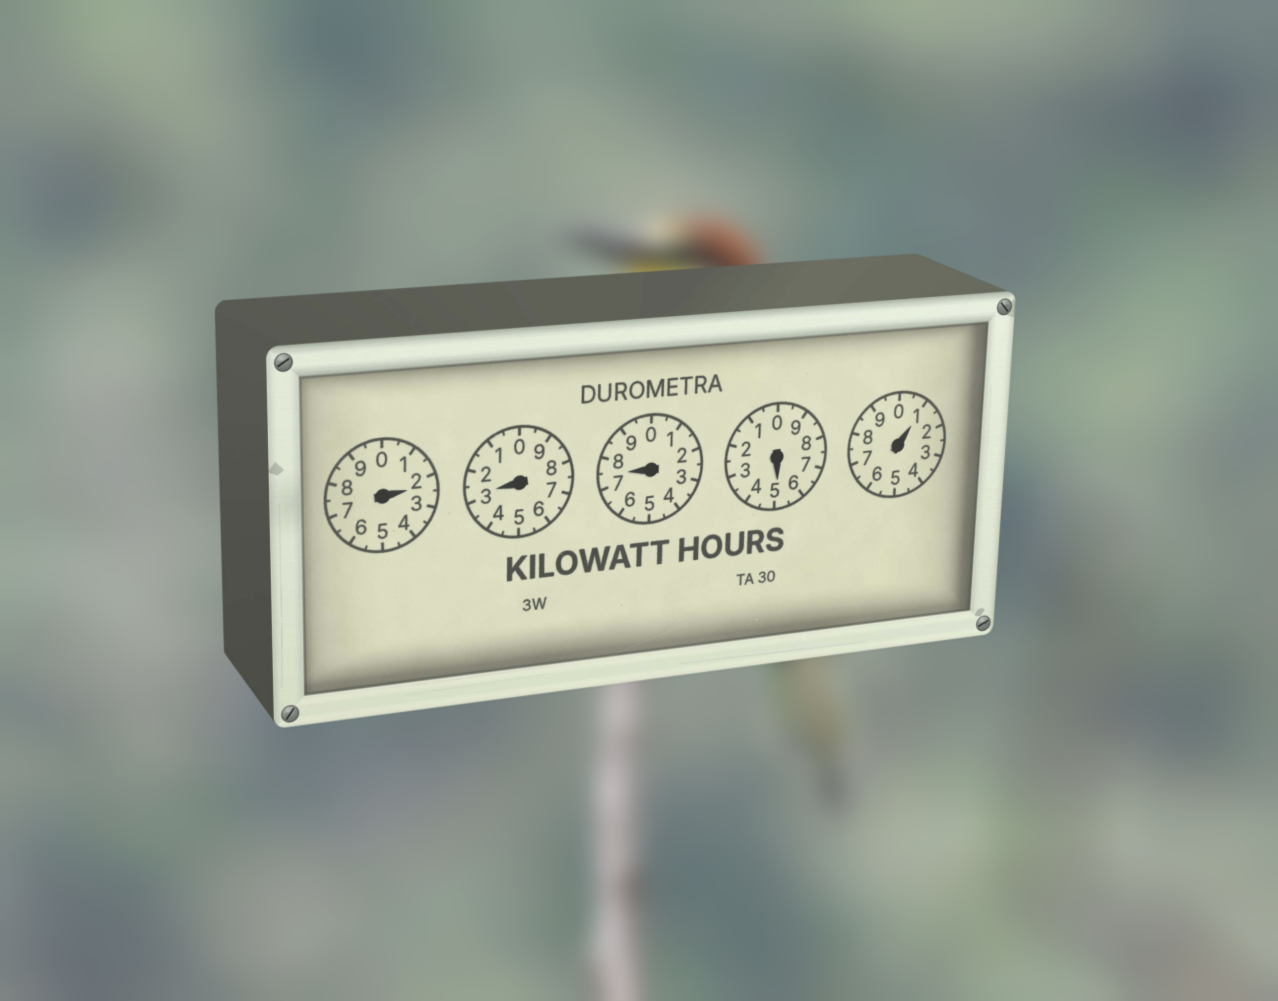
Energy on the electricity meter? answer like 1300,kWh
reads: 22751,kWh
